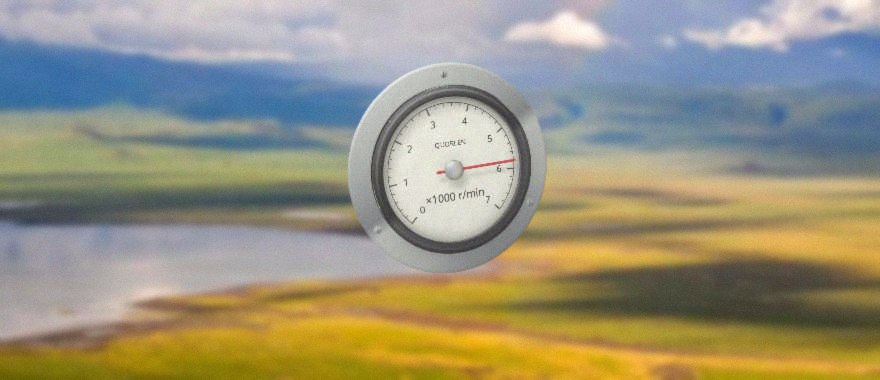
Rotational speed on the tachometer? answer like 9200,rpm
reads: 5800,rpm
